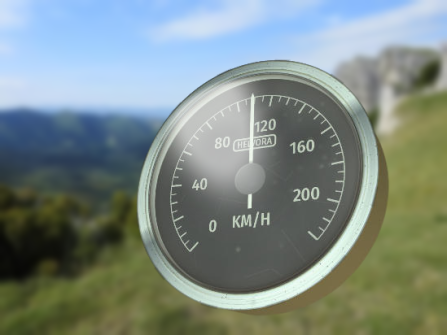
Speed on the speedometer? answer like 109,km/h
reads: 110,km/h
